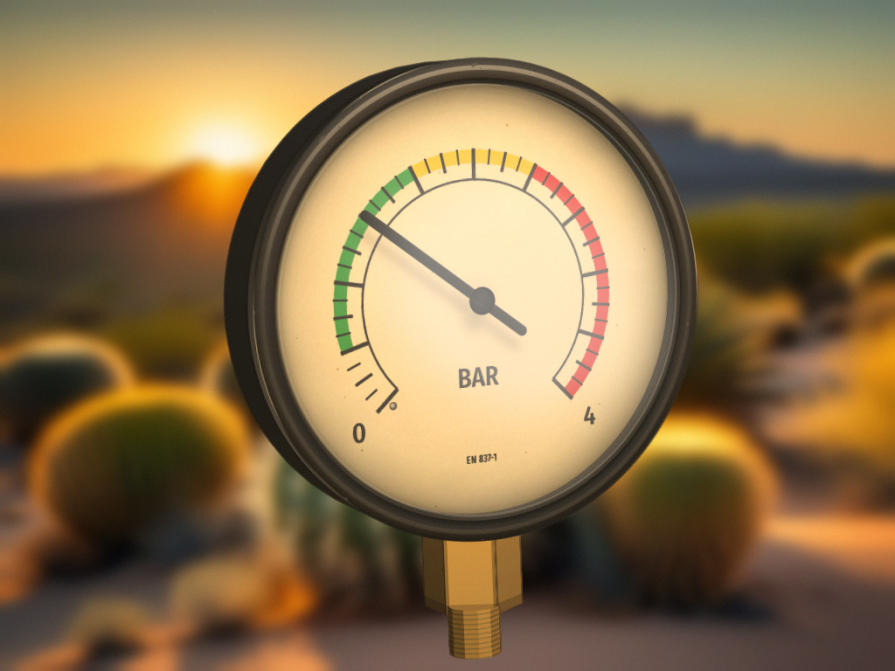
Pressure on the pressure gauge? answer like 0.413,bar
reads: 1.2,bar
